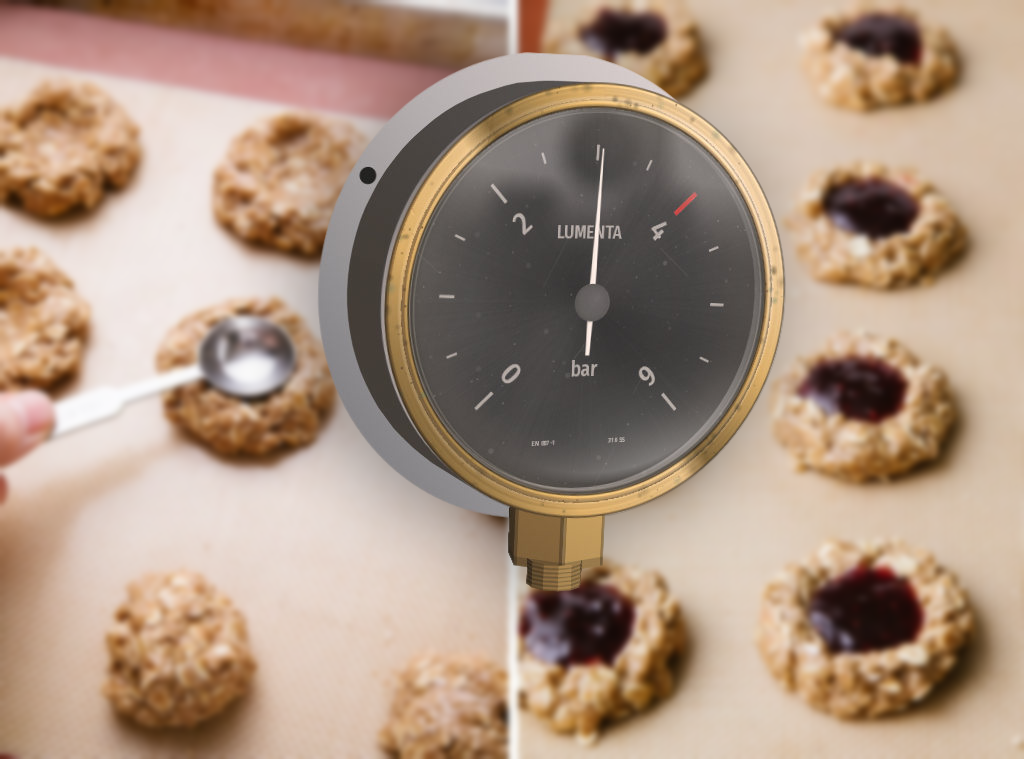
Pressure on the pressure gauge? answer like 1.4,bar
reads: 3,bar
